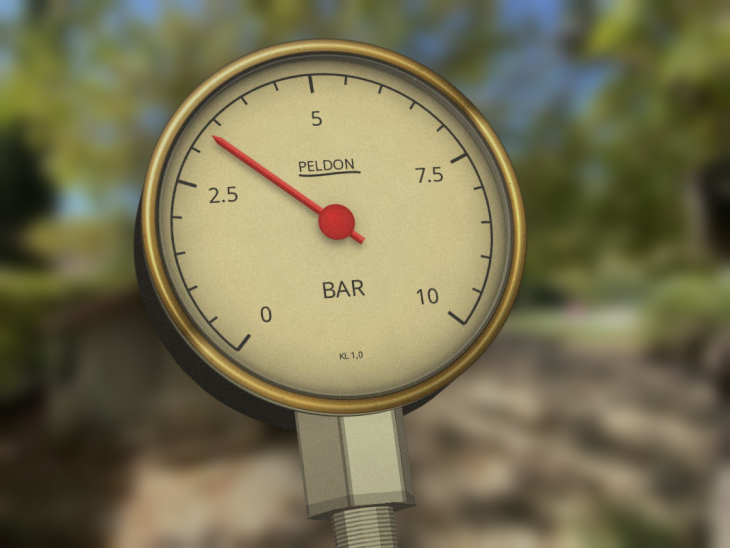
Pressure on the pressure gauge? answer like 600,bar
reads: 3.25,bar
